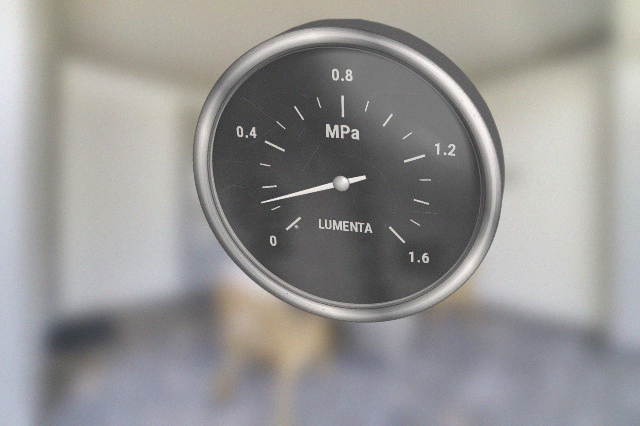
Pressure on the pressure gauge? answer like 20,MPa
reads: 0.15,MPa
